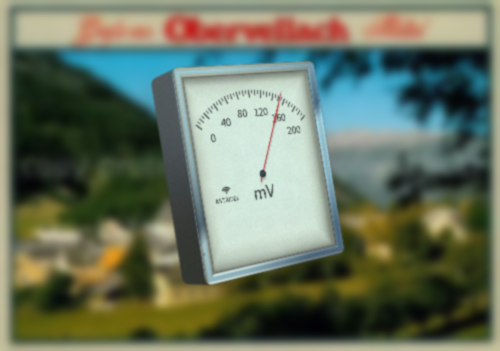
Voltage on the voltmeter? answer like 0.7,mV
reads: 150,mV
